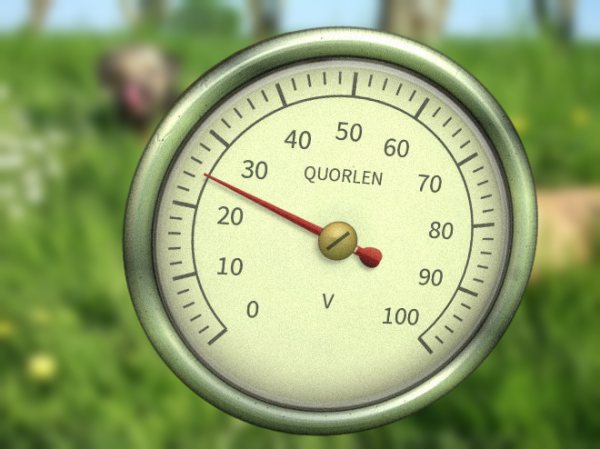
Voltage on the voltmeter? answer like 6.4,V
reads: 25,V
